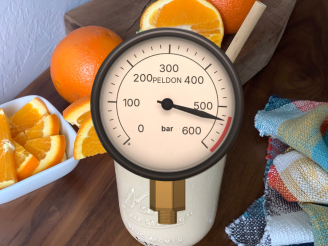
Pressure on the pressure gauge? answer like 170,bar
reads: 530,bar
